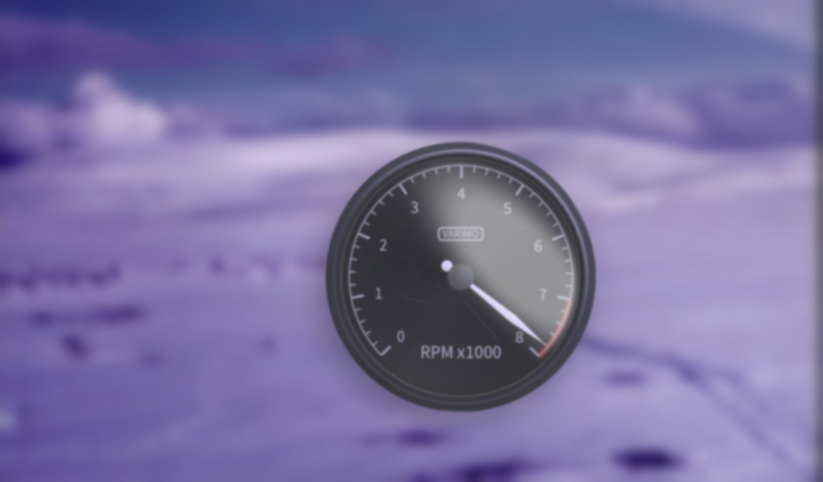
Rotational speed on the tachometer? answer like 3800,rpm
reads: 7800,rpm
